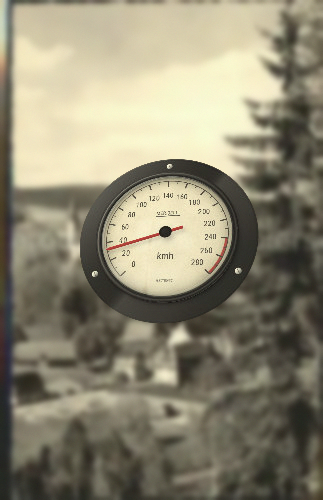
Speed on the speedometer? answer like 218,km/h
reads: 30,km/h
